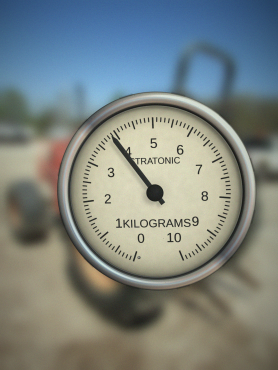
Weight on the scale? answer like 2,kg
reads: 3.9,kg
